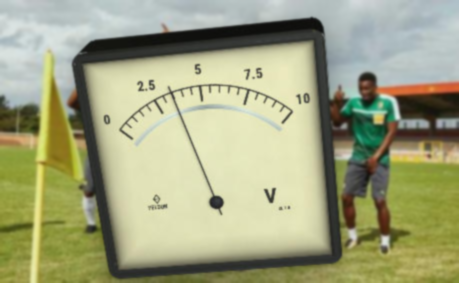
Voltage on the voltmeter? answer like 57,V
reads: 3.5,V
